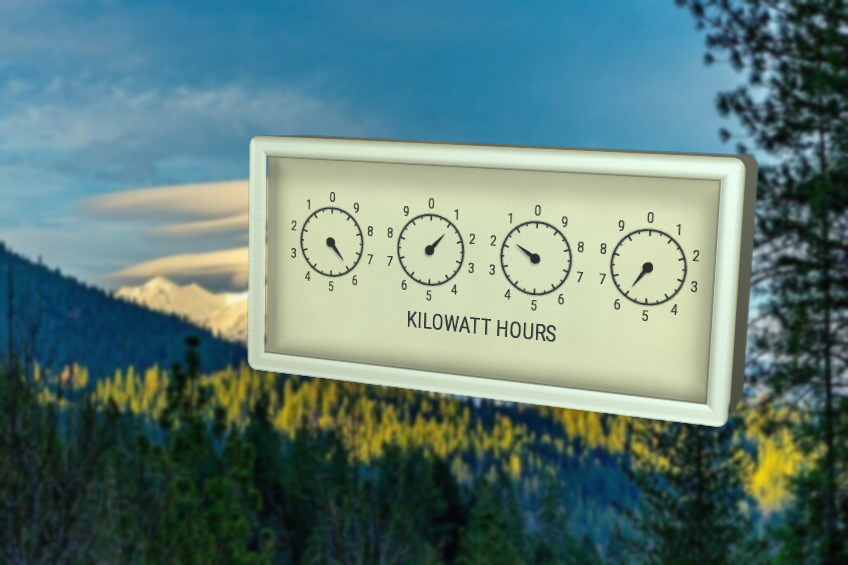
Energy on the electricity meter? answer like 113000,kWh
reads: 6116,kWh
